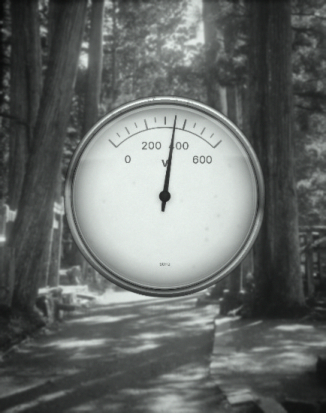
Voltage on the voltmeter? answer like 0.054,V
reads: 350,V
